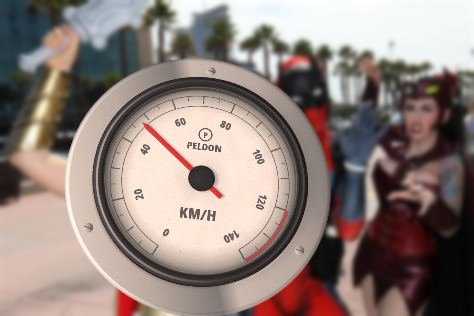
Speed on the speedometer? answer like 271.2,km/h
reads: 47.5,km/h
